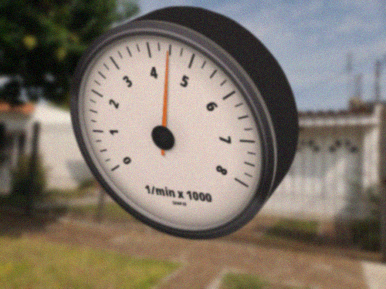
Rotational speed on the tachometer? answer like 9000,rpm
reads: 4500,rpm
